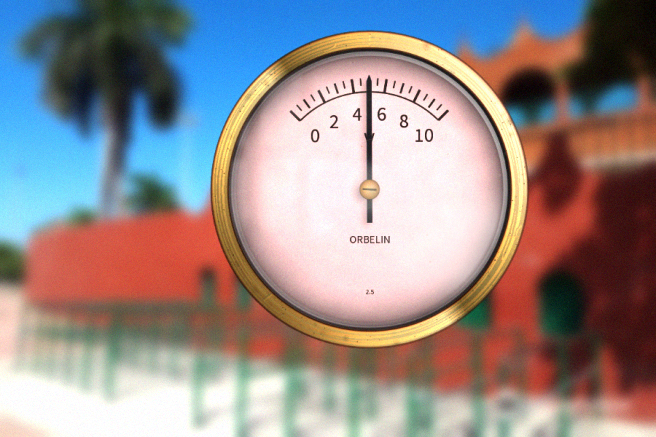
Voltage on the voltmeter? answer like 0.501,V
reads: 5,V
